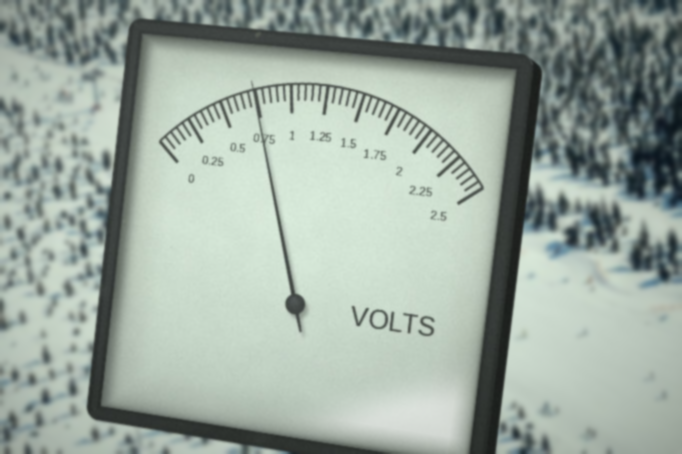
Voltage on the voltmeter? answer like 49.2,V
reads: 0.75,V
